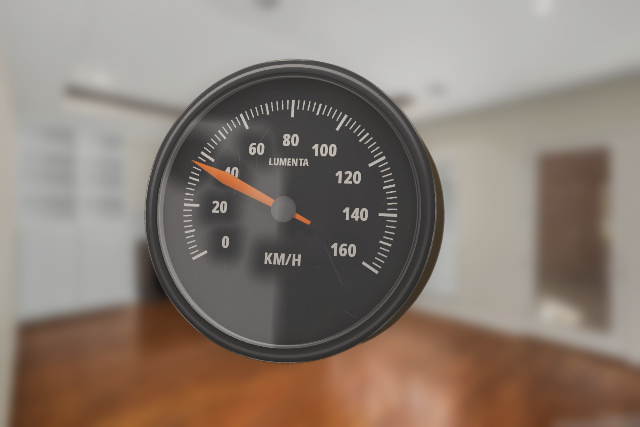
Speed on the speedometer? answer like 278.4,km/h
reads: 36,km/h
